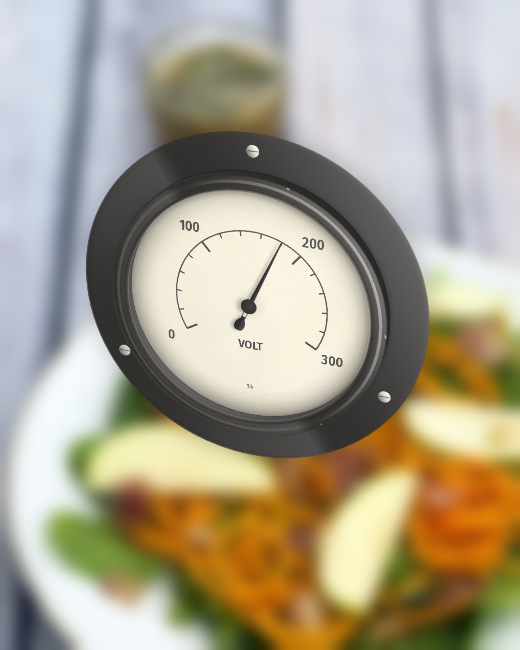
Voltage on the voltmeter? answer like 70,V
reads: 180,V
